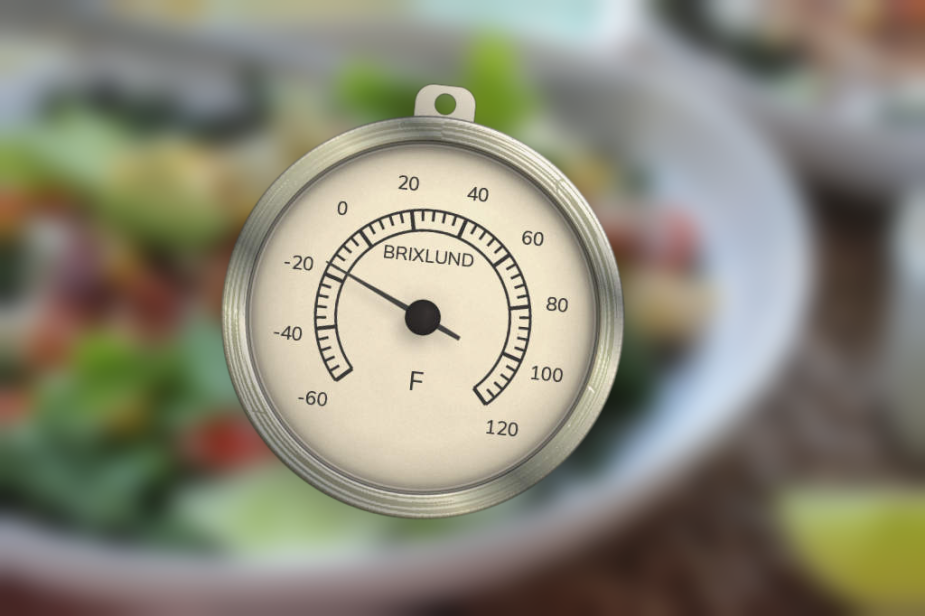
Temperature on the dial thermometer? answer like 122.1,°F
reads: -16,°F
